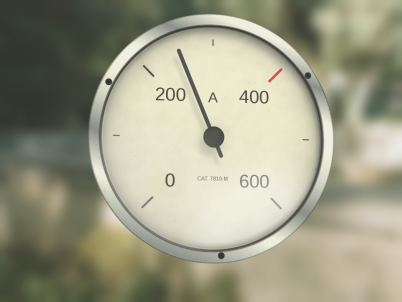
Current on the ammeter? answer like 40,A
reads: 250,A
